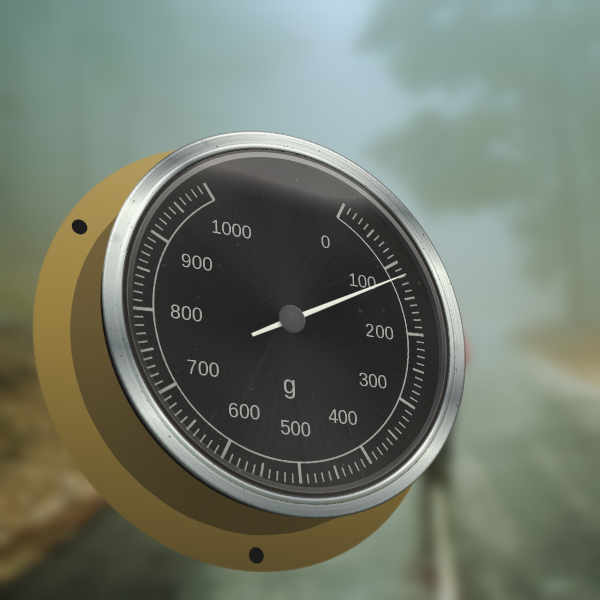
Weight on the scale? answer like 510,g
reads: 120,g
